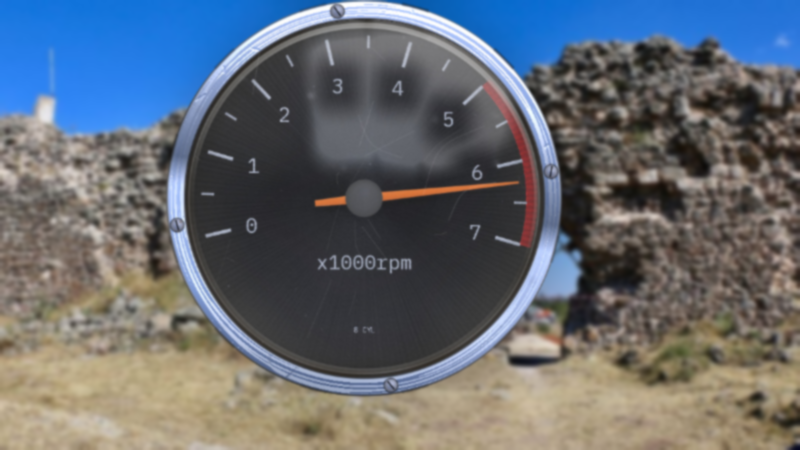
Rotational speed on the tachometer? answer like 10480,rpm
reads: 6250,rpm
